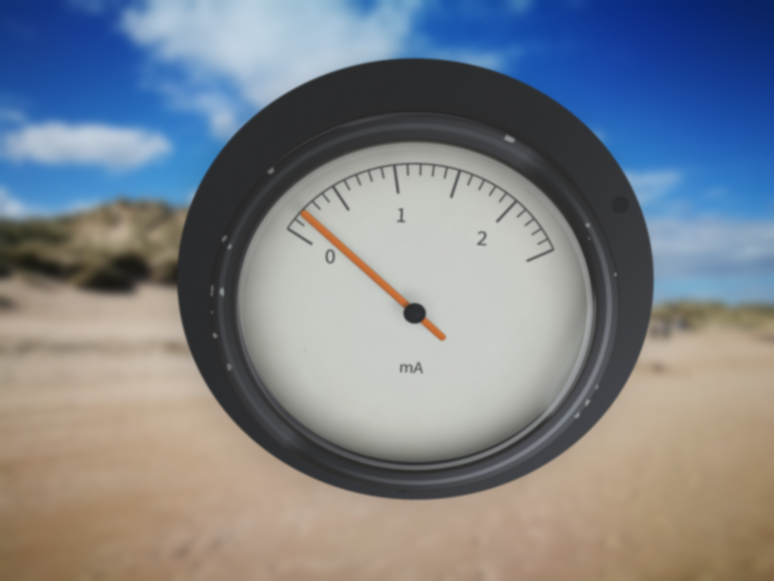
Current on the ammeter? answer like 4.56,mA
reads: 0.2,mA
